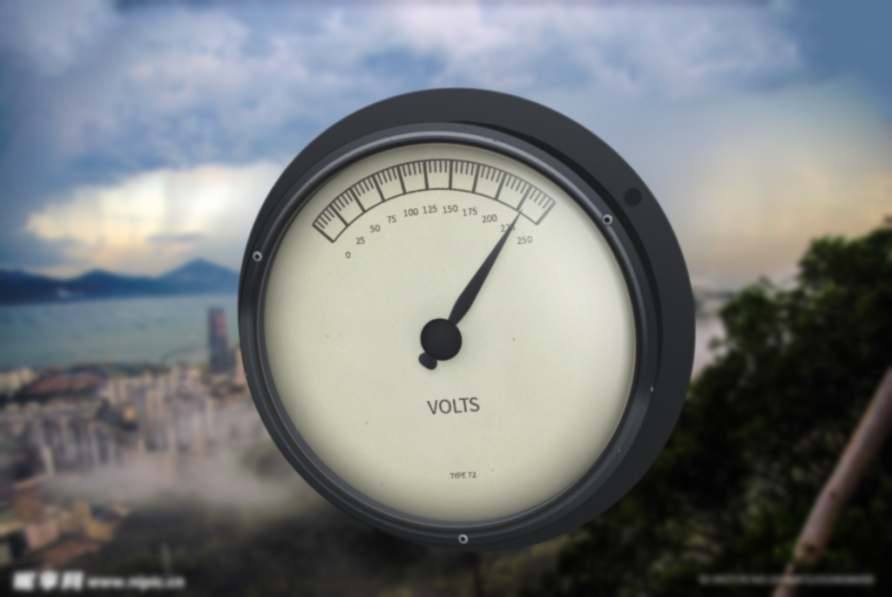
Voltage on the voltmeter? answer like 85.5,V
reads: 230,V
